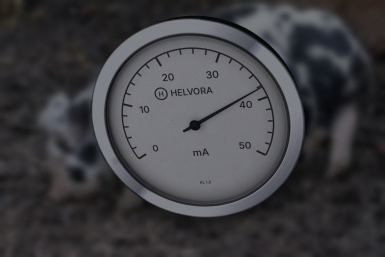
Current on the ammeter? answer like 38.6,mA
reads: 38,mA
